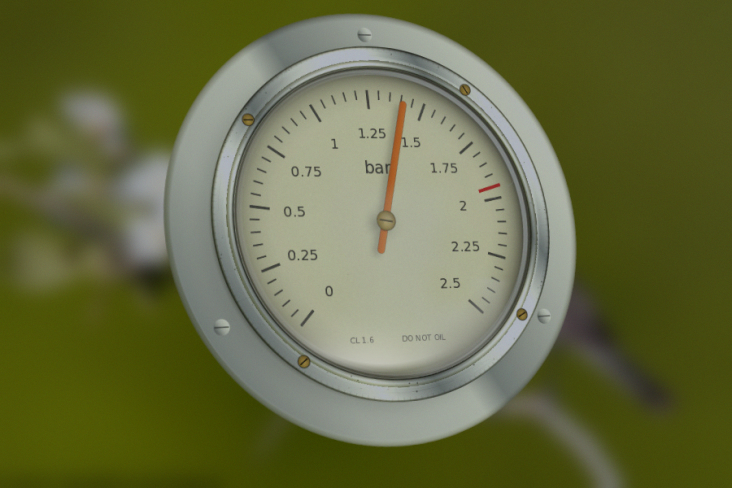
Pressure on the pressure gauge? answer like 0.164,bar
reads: 1.4,bar
